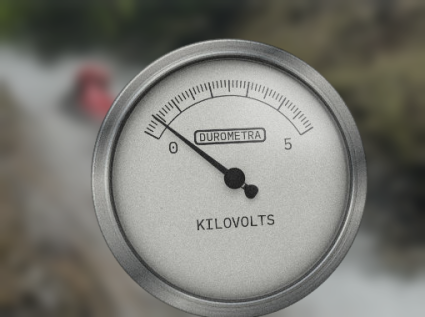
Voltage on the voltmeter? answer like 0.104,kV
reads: 0.4,kV
